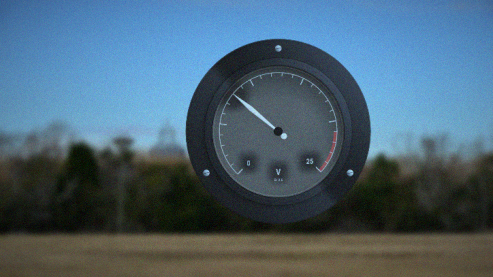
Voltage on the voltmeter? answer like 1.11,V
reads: 8,V
